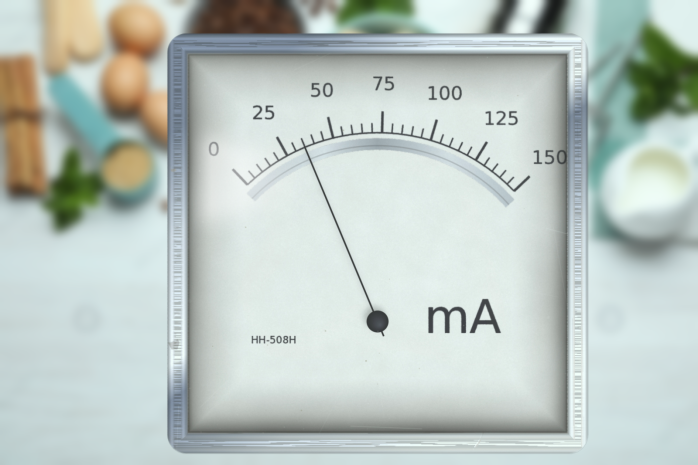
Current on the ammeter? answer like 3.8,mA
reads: 35,mA
